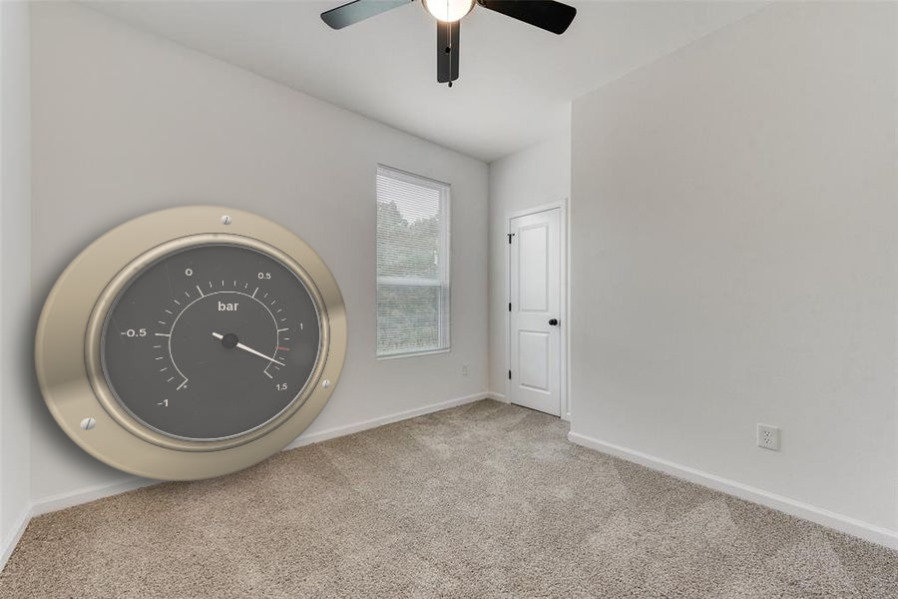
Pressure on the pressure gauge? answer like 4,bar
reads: 1.35,bar
